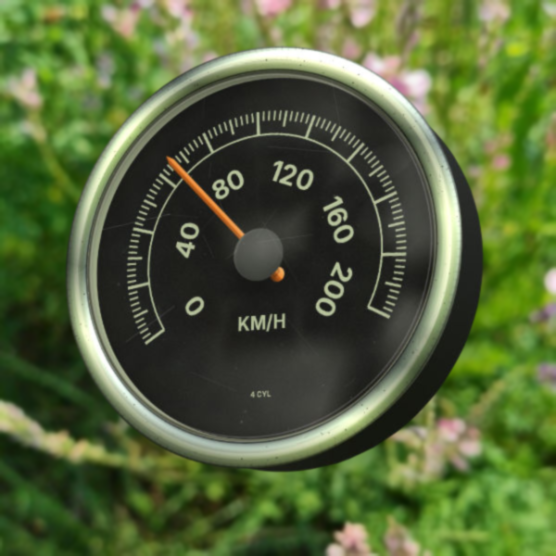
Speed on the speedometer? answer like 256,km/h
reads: 66,km/h
